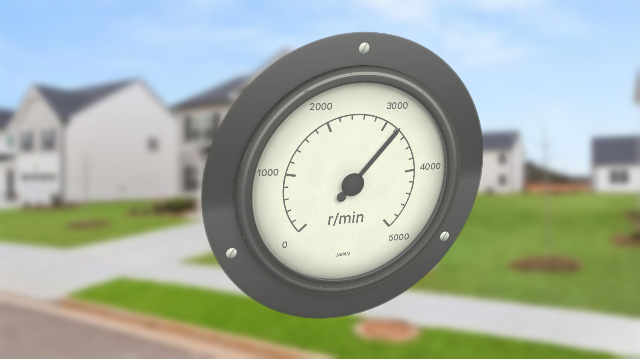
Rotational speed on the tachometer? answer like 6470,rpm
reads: 3200,rpm
